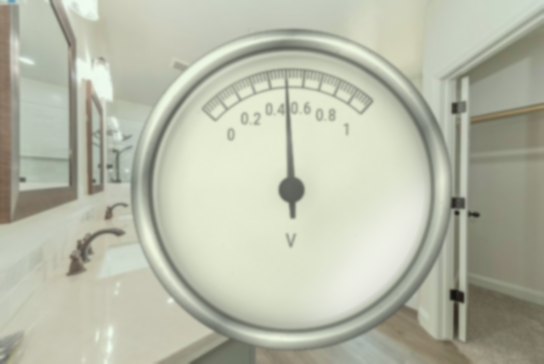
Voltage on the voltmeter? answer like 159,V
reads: 0.5,V
